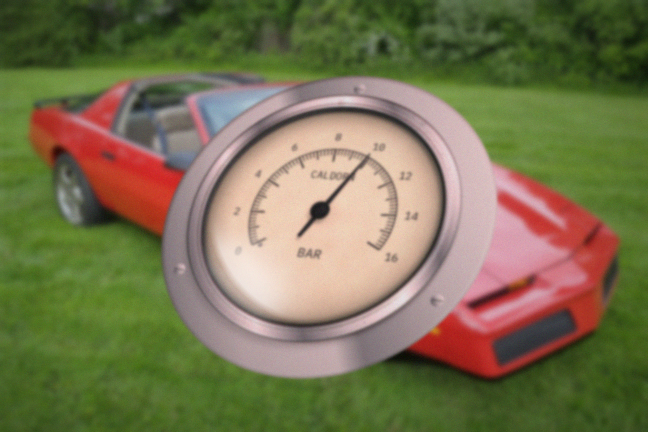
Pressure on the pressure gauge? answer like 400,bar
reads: 10,bar
